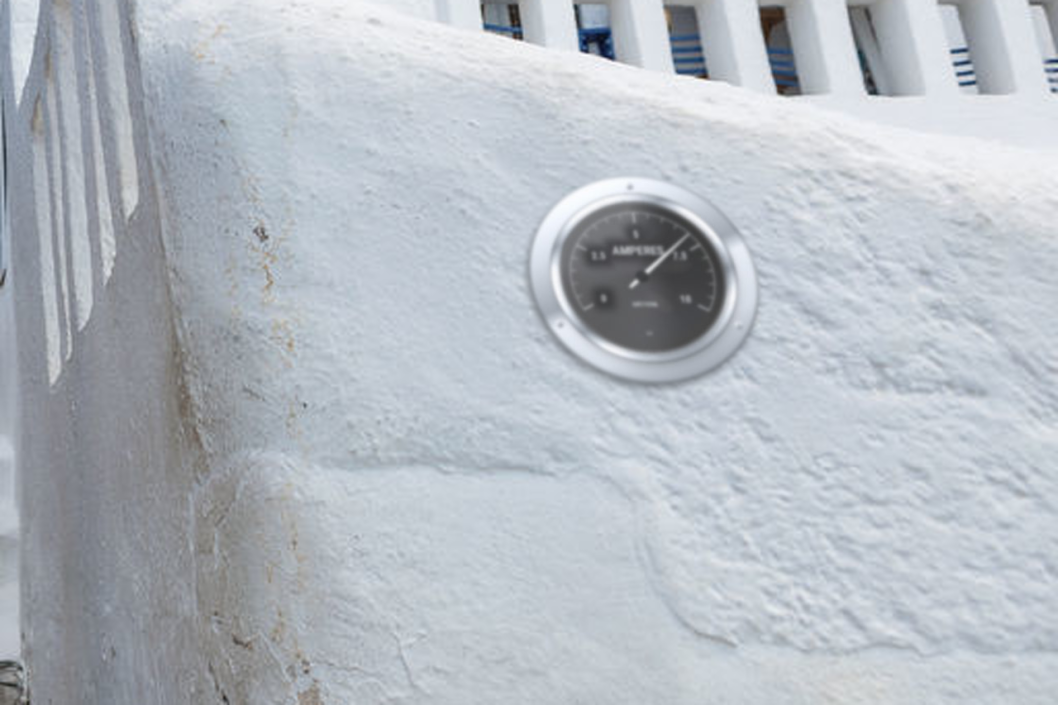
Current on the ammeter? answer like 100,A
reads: 7,A
